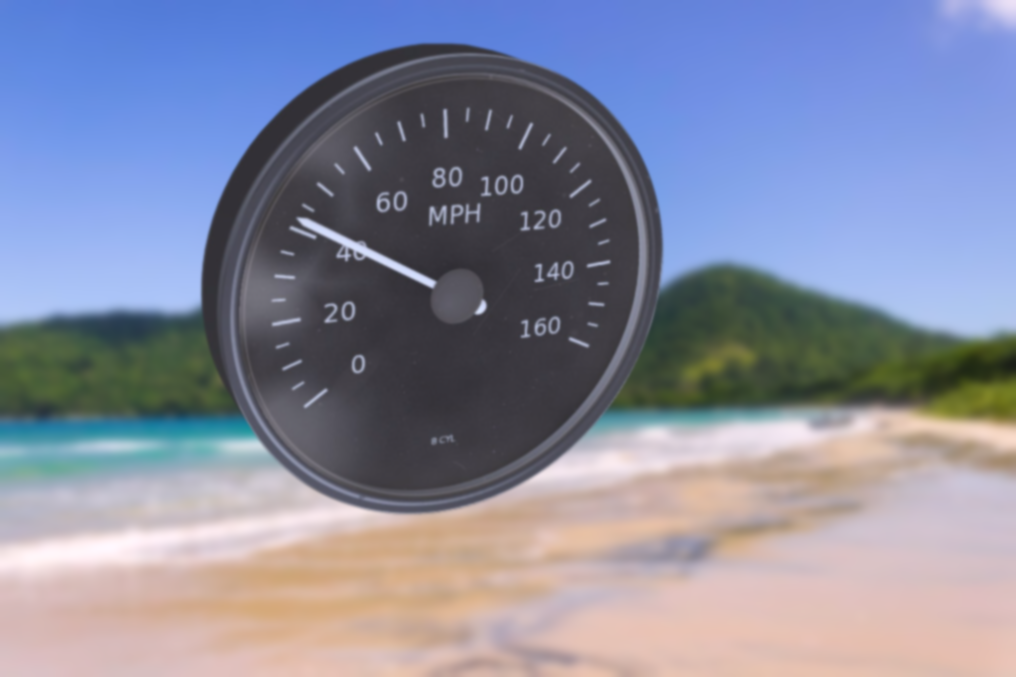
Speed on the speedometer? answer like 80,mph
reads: 42.5,mph
